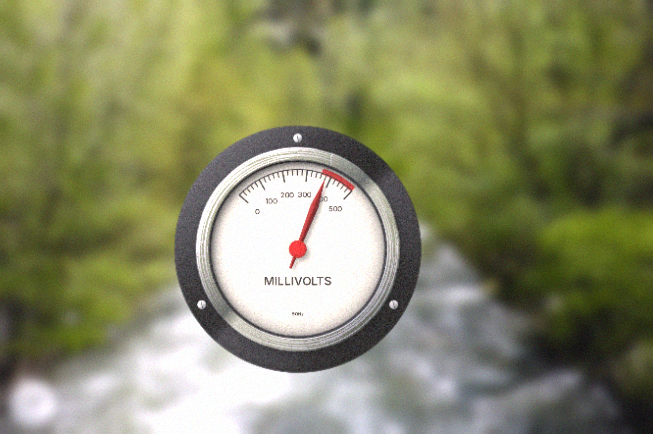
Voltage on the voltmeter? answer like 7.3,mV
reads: 380,mV
